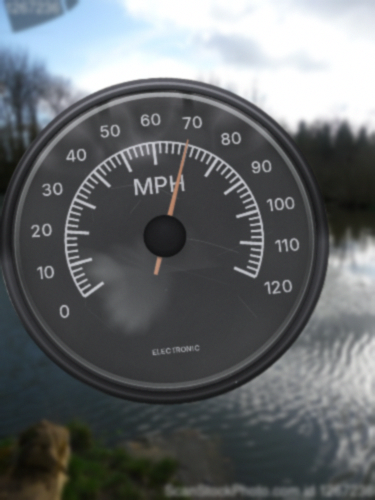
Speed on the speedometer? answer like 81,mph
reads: 70,mph
